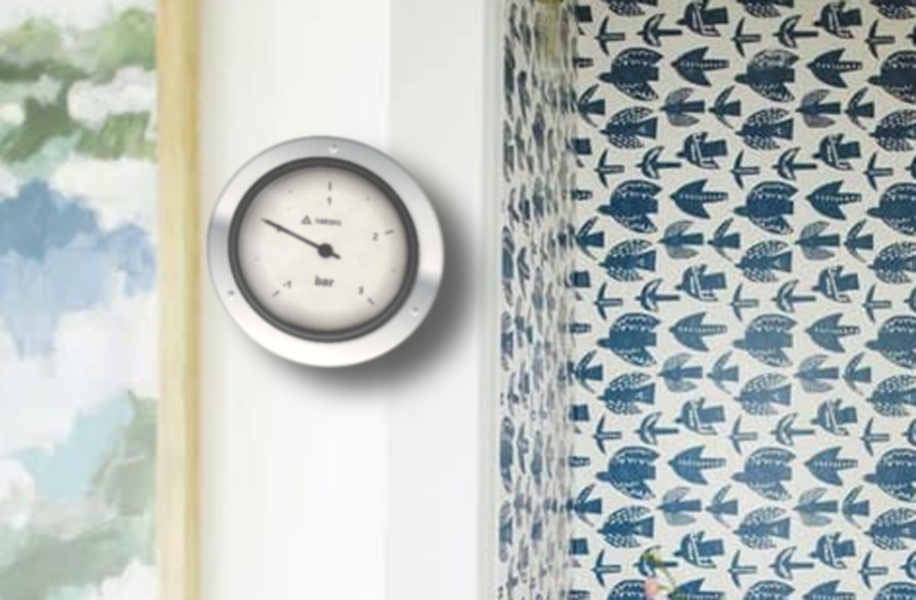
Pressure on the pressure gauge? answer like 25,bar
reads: 0,bar
